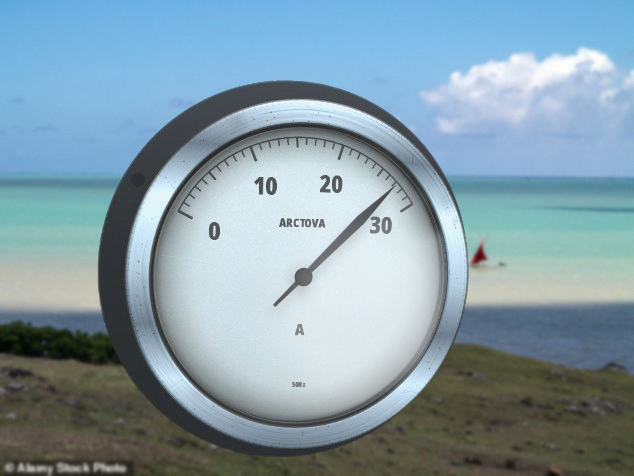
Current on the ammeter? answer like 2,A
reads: 27,A
